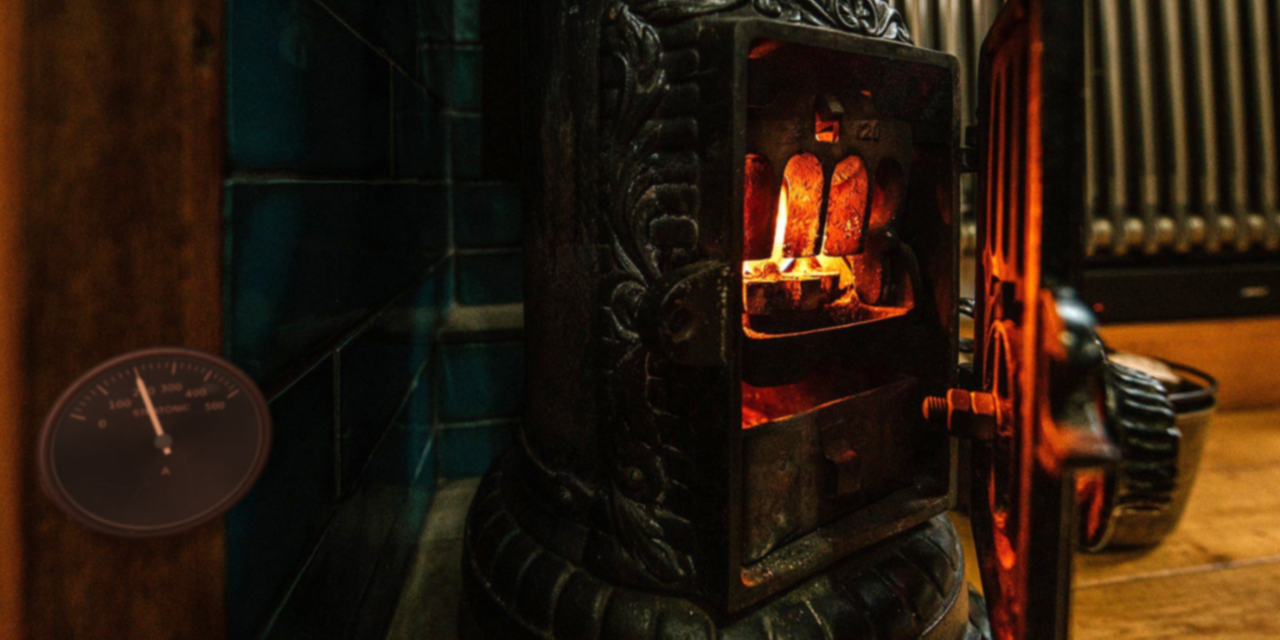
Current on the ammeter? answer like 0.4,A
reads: 200,A
